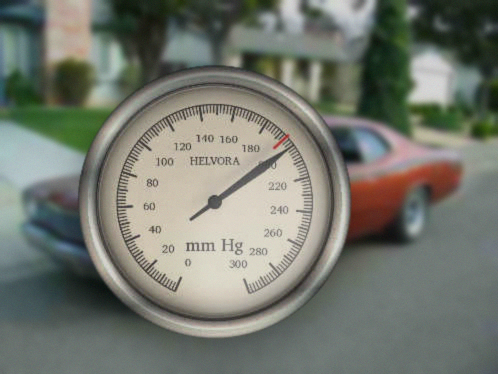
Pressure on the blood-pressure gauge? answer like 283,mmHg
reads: 200,mmHg
